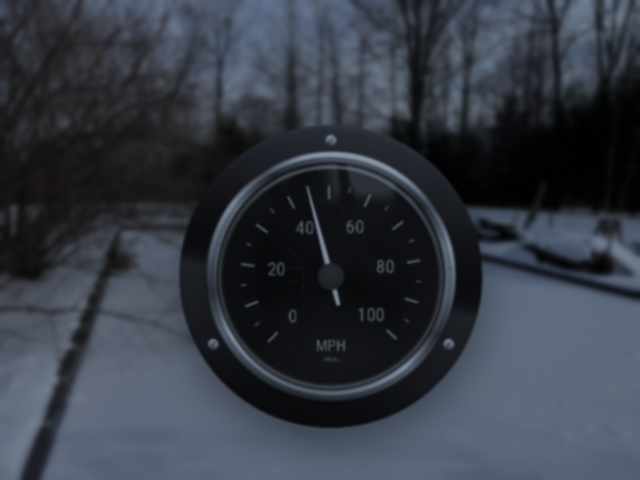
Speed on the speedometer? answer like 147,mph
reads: 45,mph
